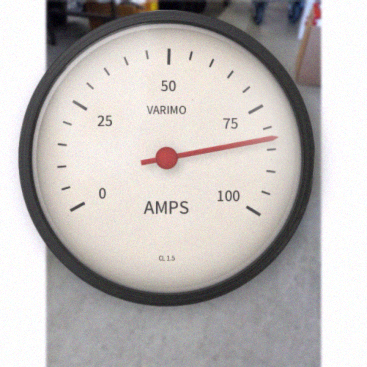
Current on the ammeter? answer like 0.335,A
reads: 82.5,A
